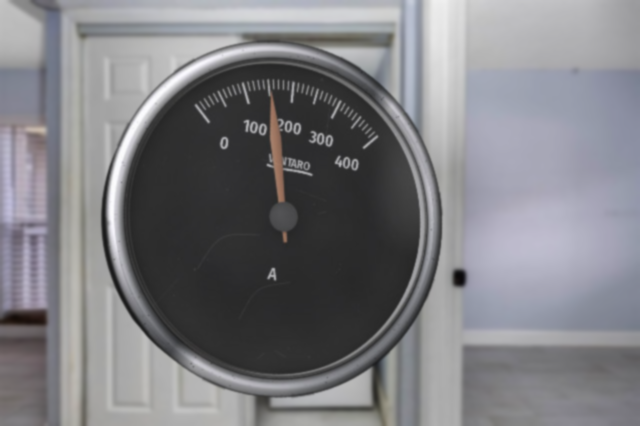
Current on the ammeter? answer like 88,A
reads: 150,A
